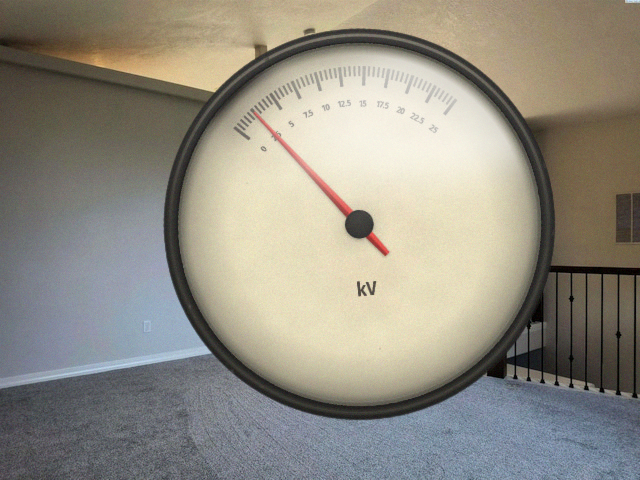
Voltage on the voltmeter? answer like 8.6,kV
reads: 2.5,kV
